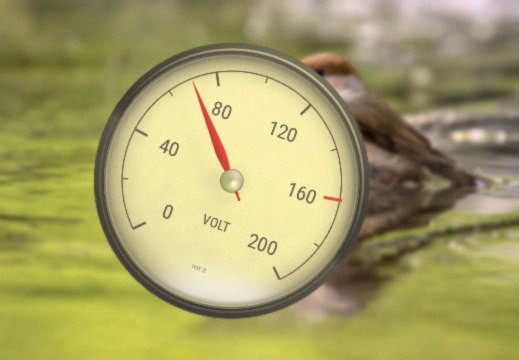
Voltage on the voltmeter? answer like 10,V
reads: 70,V
